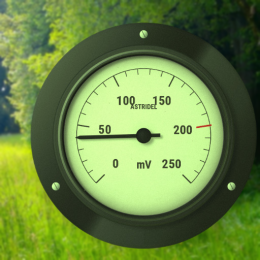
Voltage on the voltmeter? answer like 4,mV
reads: 40,mV
